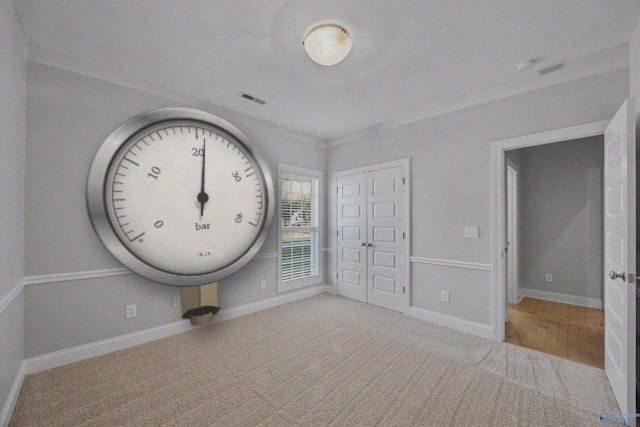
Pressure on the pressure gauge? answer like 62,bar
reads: 21,bar
